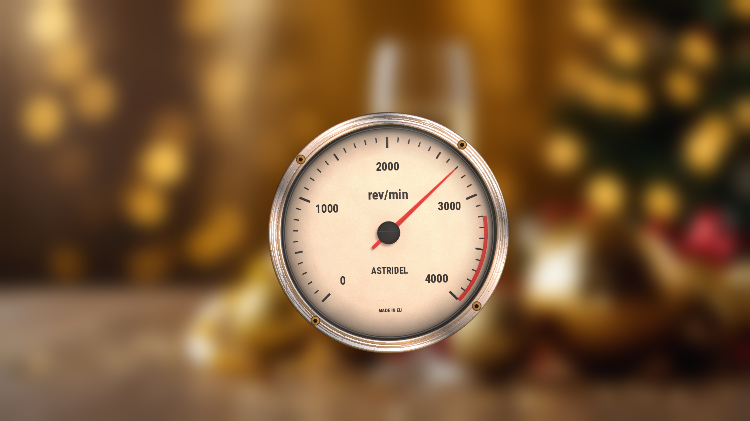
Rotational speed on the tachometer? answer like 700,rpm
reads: 2700,rpm
